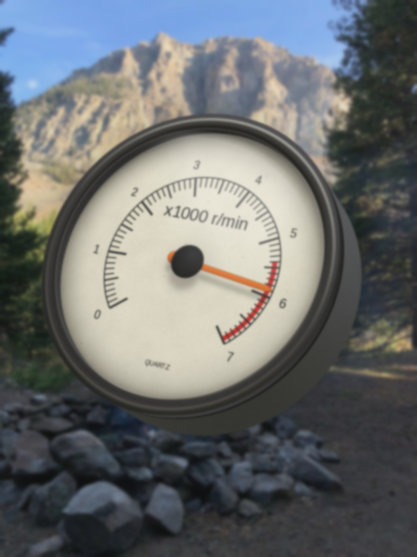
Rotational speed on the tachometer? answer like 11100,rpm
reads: 5900,rpm
